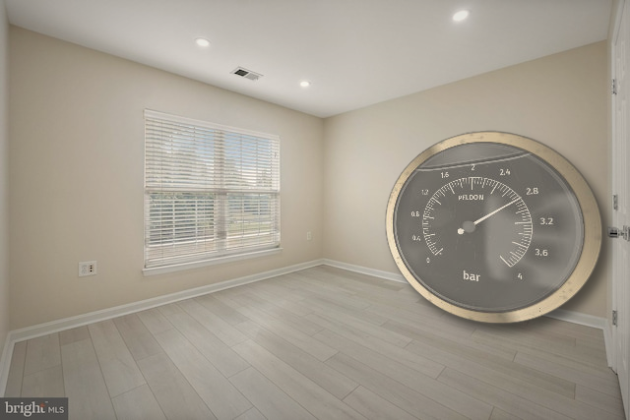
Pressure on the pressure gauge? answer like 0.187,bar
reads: 2.8,bar
